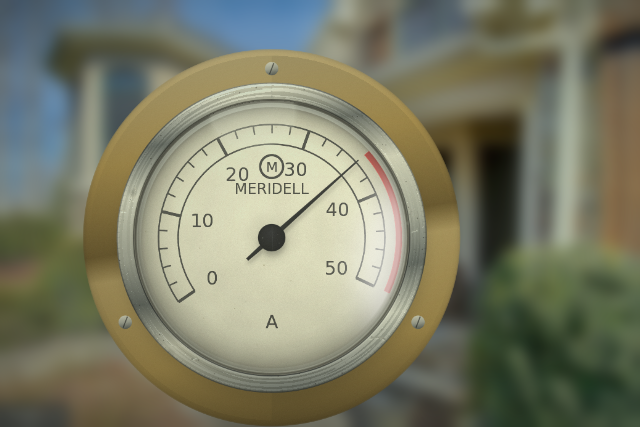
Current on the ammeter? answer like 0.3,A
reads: 36,A
